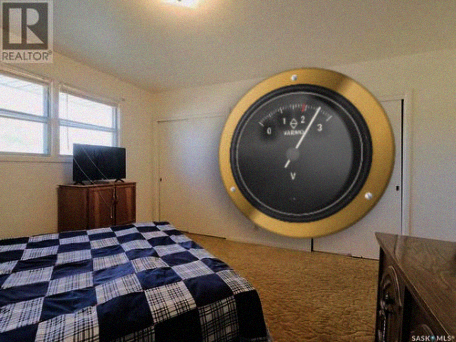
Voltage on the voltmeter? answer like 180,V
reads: 2.5,V
